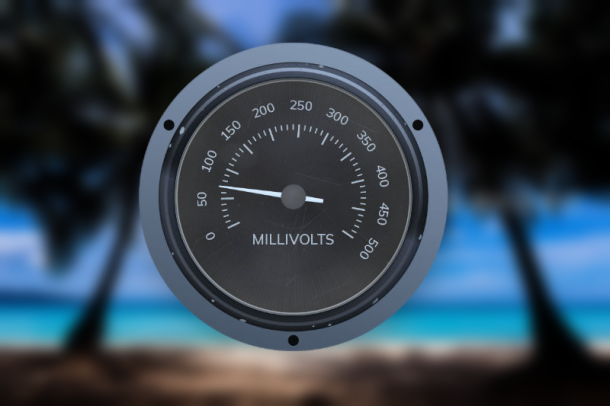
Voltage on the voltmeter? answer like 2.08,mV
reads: 70,mV
